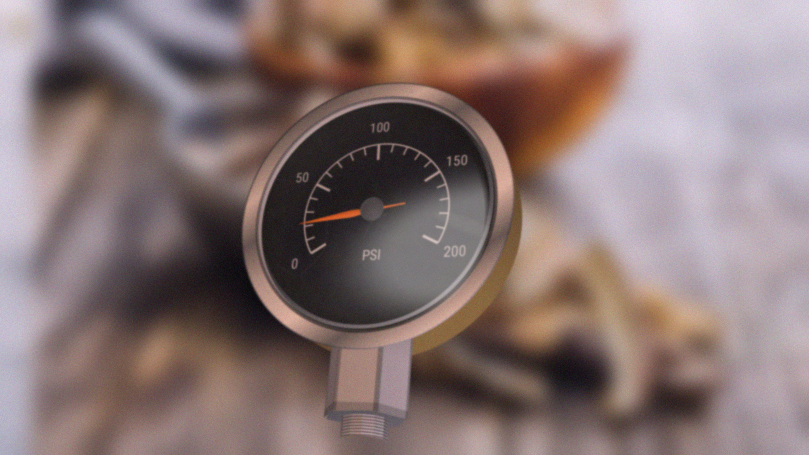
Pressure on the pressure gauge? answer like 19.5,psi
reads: 20,psi
